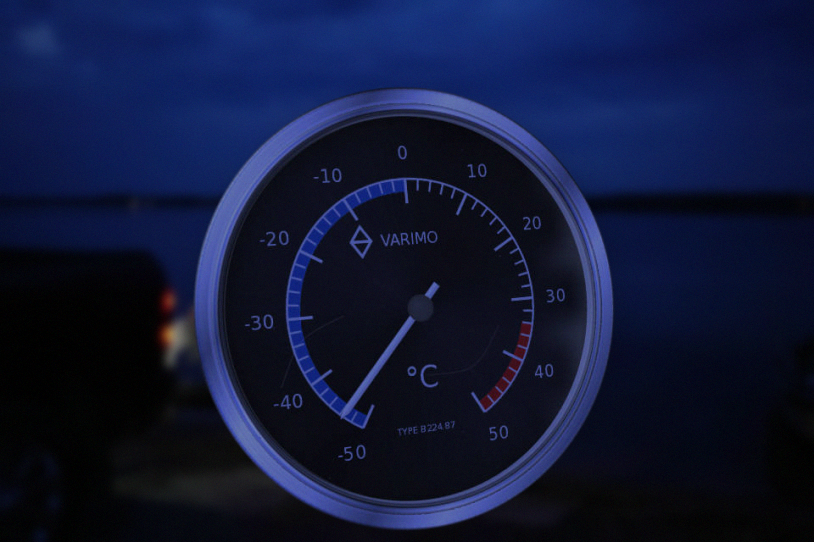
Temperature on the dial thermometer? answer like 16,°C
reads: -46,°C
